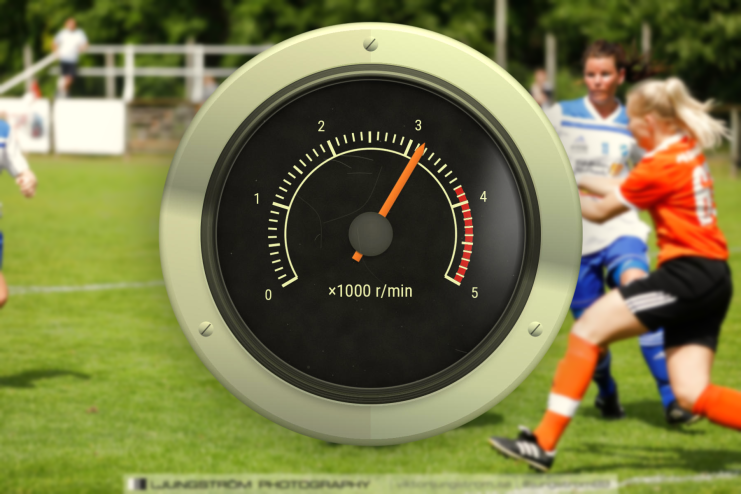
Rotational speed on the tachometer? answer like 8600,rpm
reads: 3150,rpm
